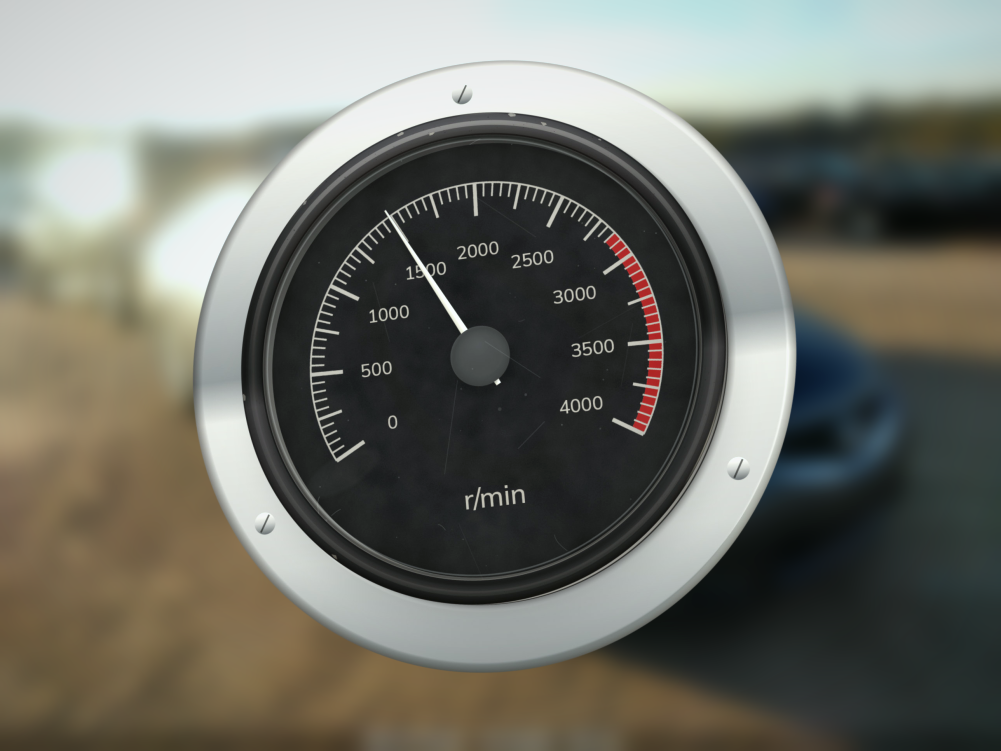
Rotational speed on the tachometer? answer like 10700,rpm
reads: 1500,rpm
